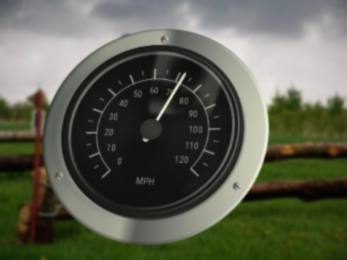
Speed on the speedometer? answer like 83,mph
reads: 72.5,mph
